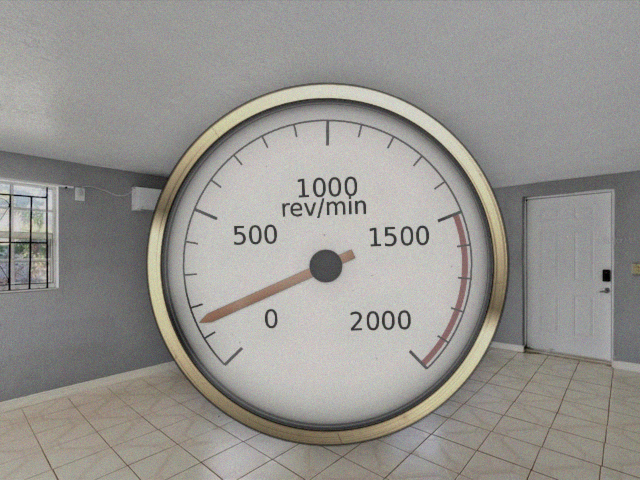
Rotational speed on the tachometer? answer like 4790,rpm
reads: 150,rpm
